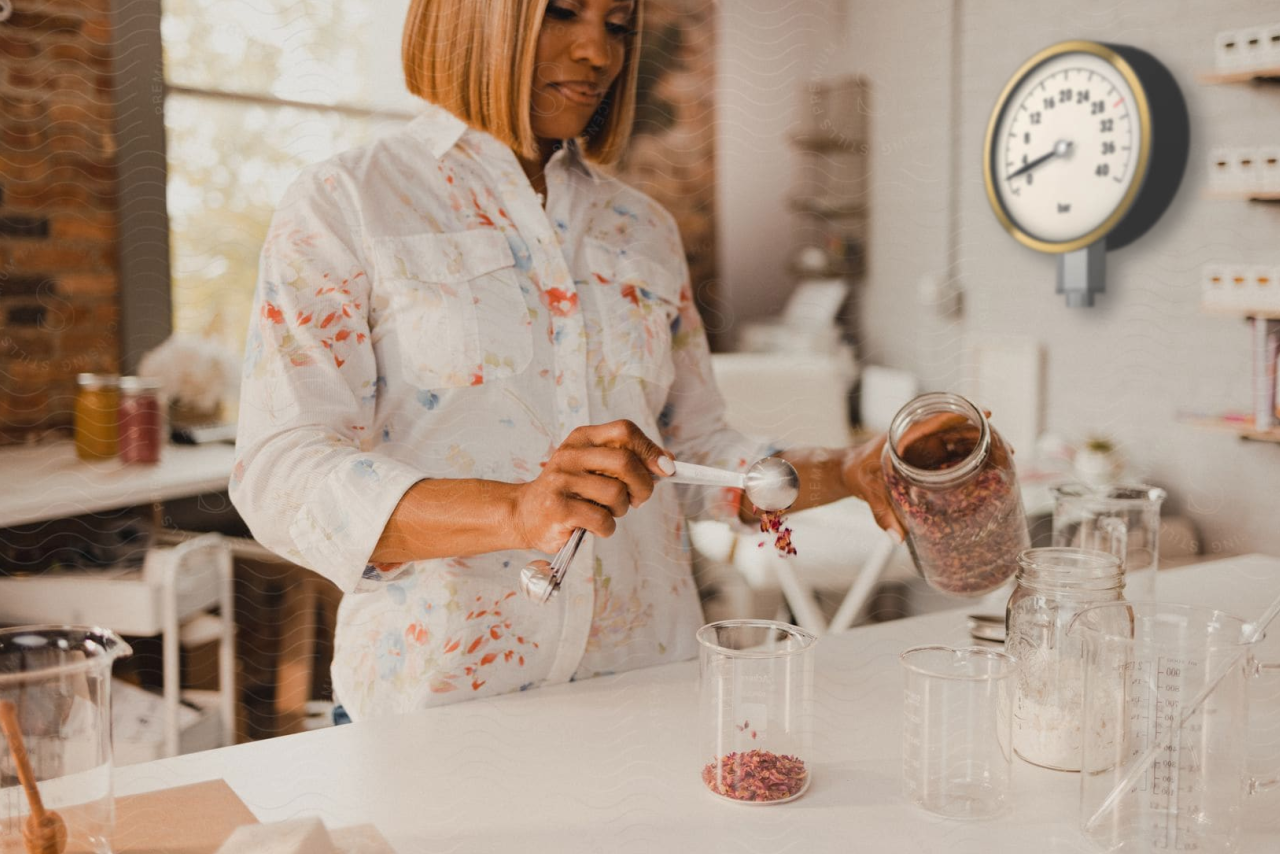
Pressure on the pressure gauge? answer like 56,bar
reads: 2,bar
